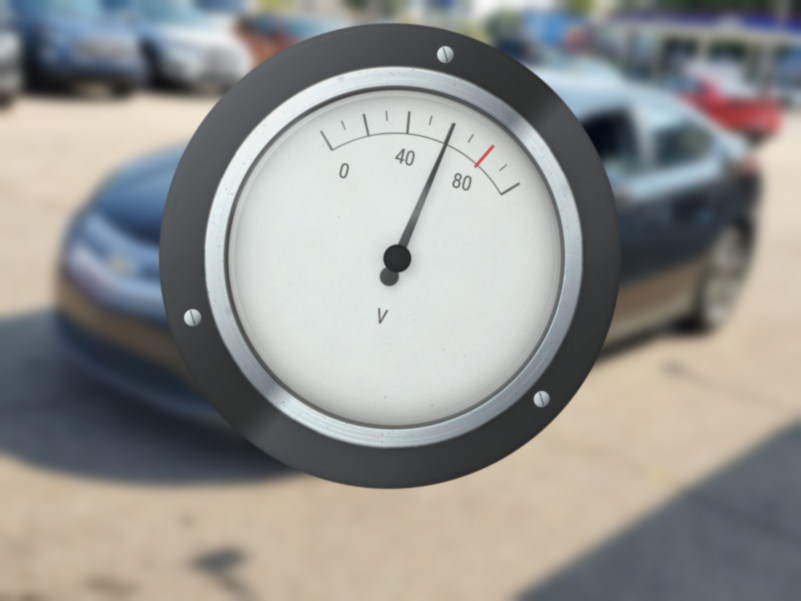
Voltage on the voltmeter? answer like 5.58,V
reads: 60,V
